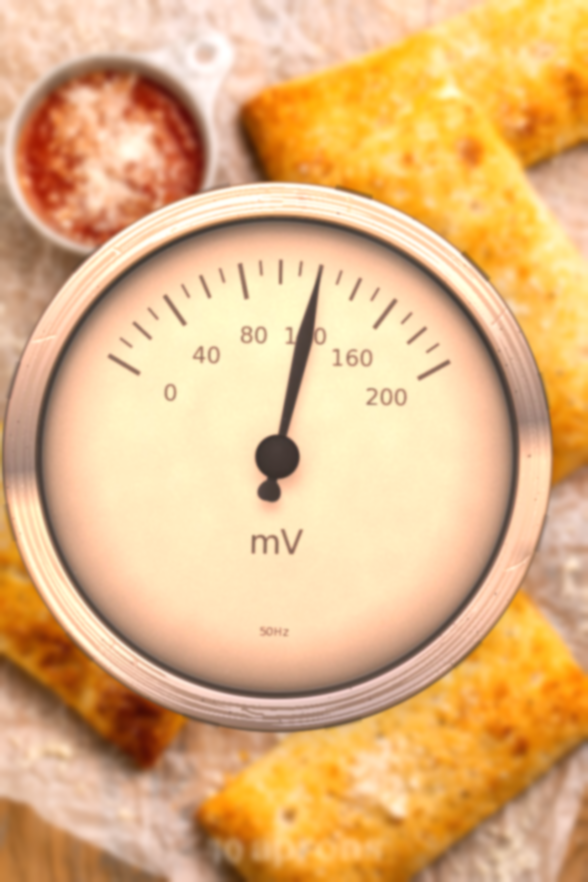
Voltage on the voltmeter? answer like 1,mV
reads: 120,mV
